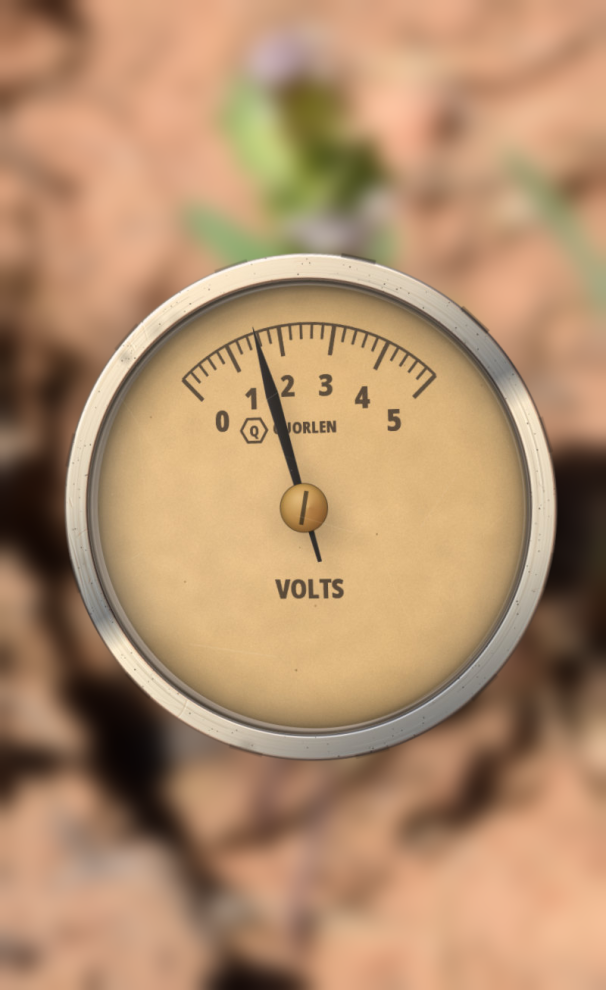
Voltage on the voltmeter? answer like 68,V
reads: 1.6,V
